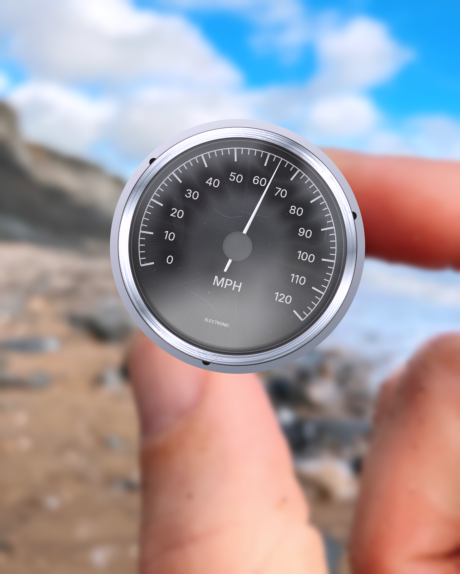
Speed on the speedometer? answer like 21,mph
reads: 64,mph
